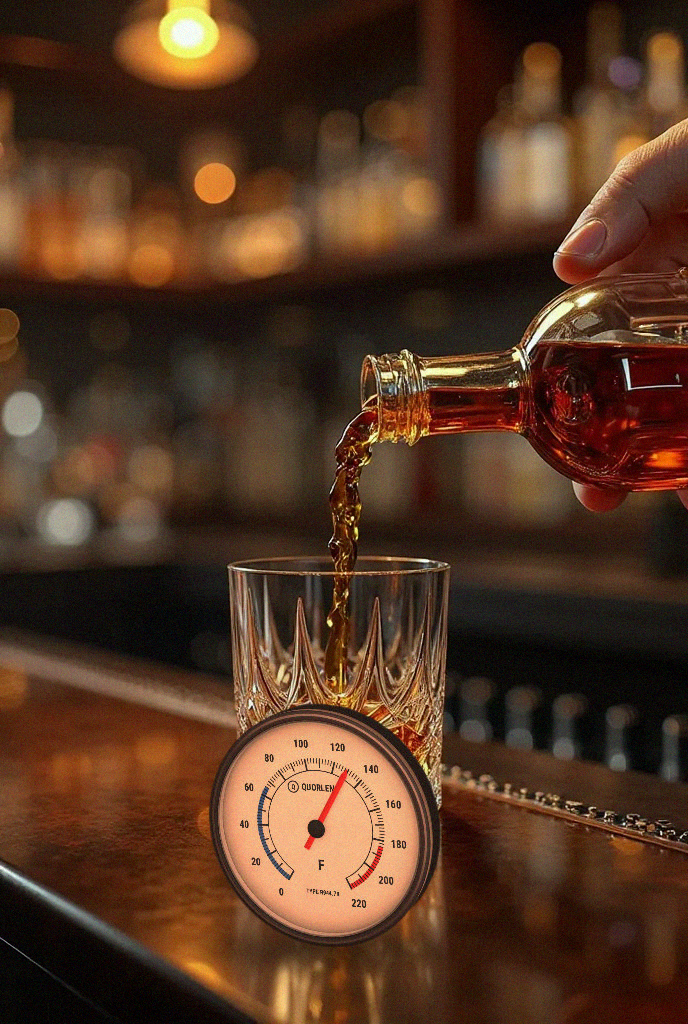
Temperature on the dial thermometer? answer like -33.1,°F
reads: 130,°F
